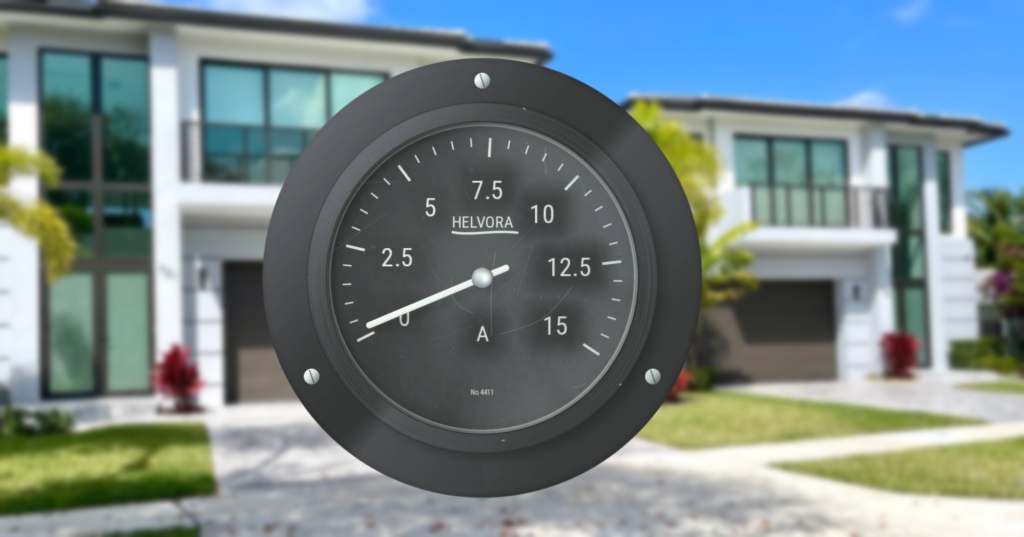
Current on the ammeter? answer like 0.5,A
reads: 0.25,A
